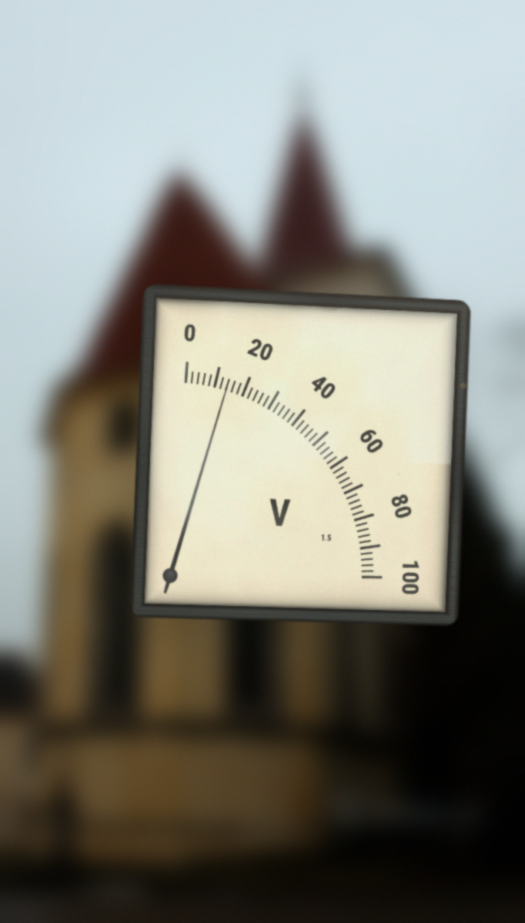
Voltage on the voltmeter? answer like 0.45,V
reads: 14,V
